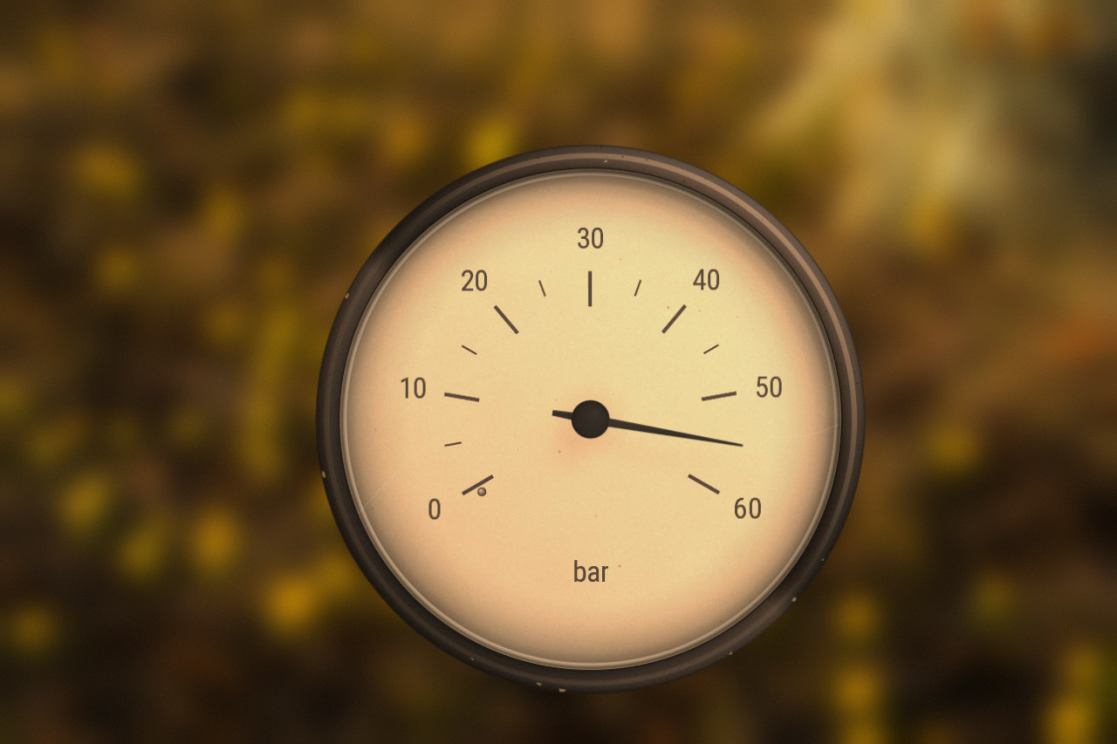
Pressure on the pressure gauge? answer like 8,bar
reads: 55,bar
